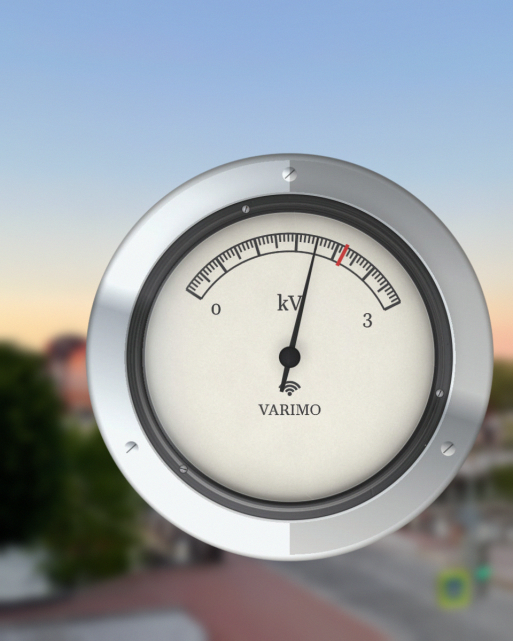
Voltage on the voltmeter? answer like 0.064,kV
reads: 1.75,kV
